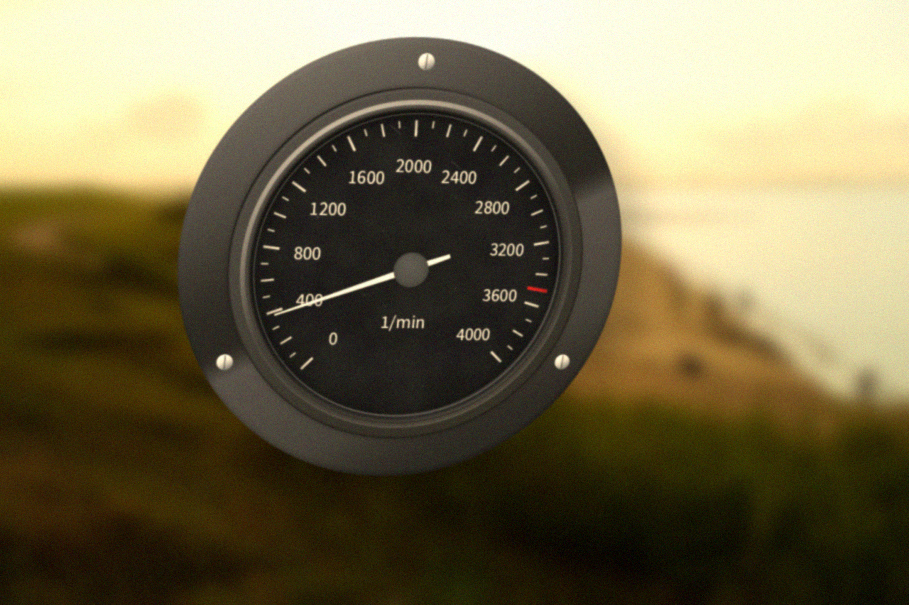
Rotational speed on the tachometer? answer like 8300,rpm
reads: 400,rpm
